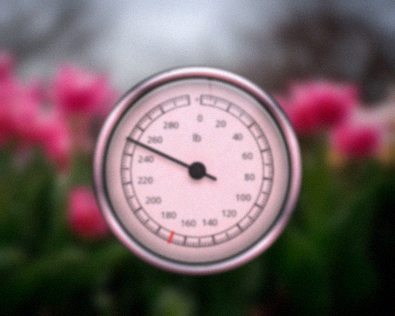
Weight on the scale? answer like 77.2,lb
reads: 250,lb
